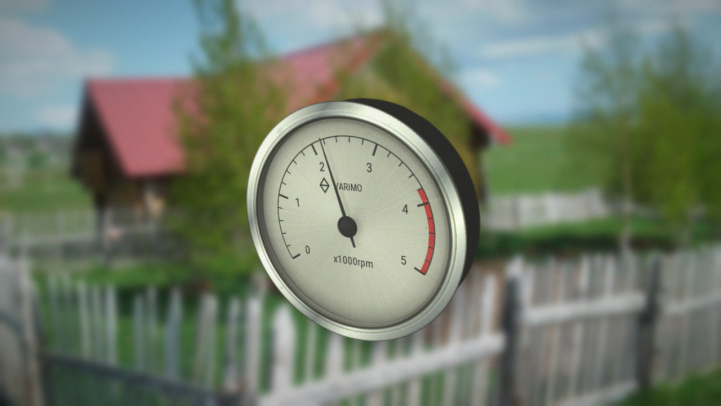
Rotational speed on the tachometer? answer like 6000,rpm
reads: 2200,rpm
